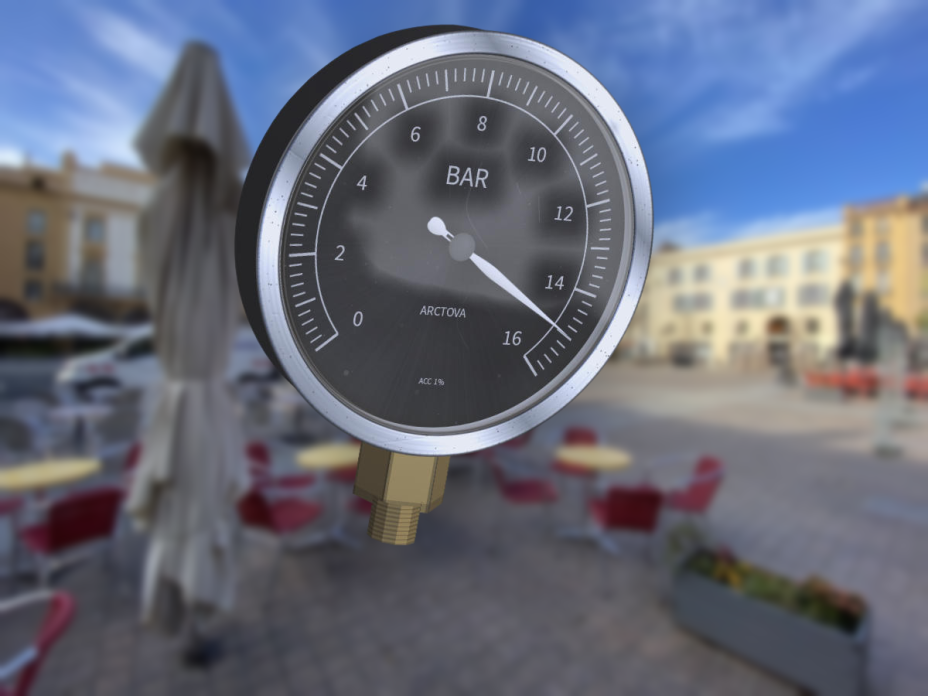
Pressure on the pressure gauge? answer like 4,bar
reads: 15,bar
